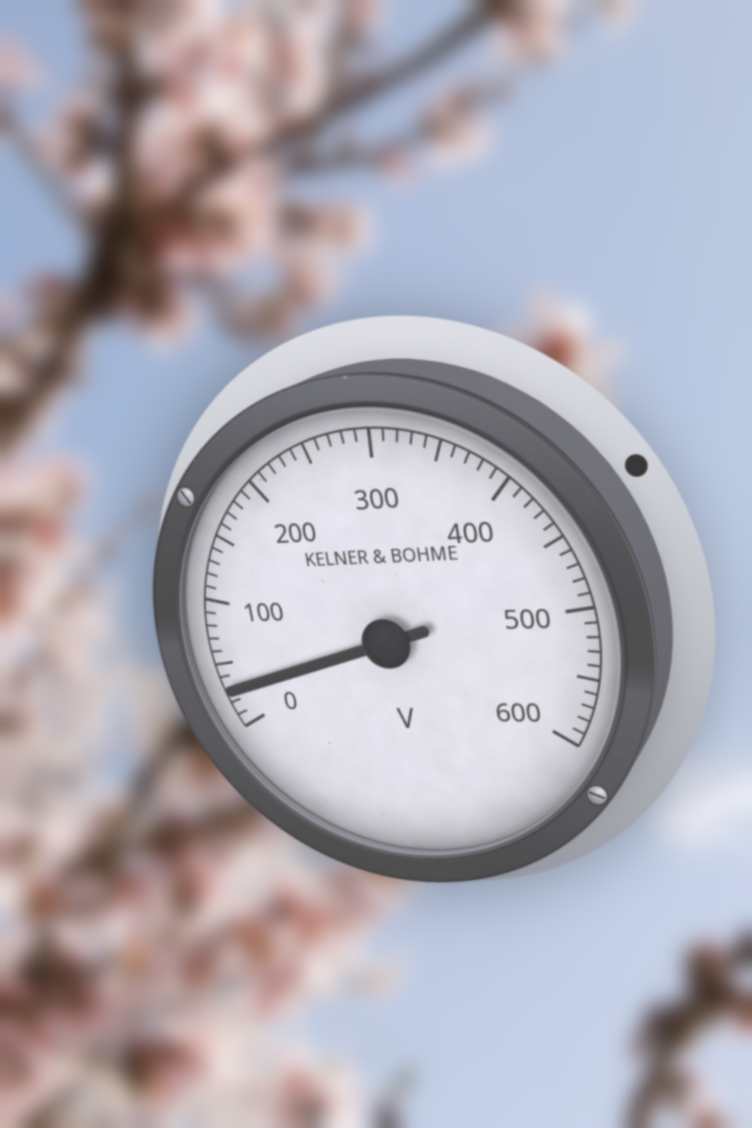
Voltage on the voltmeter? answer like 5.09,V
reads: 30,V
